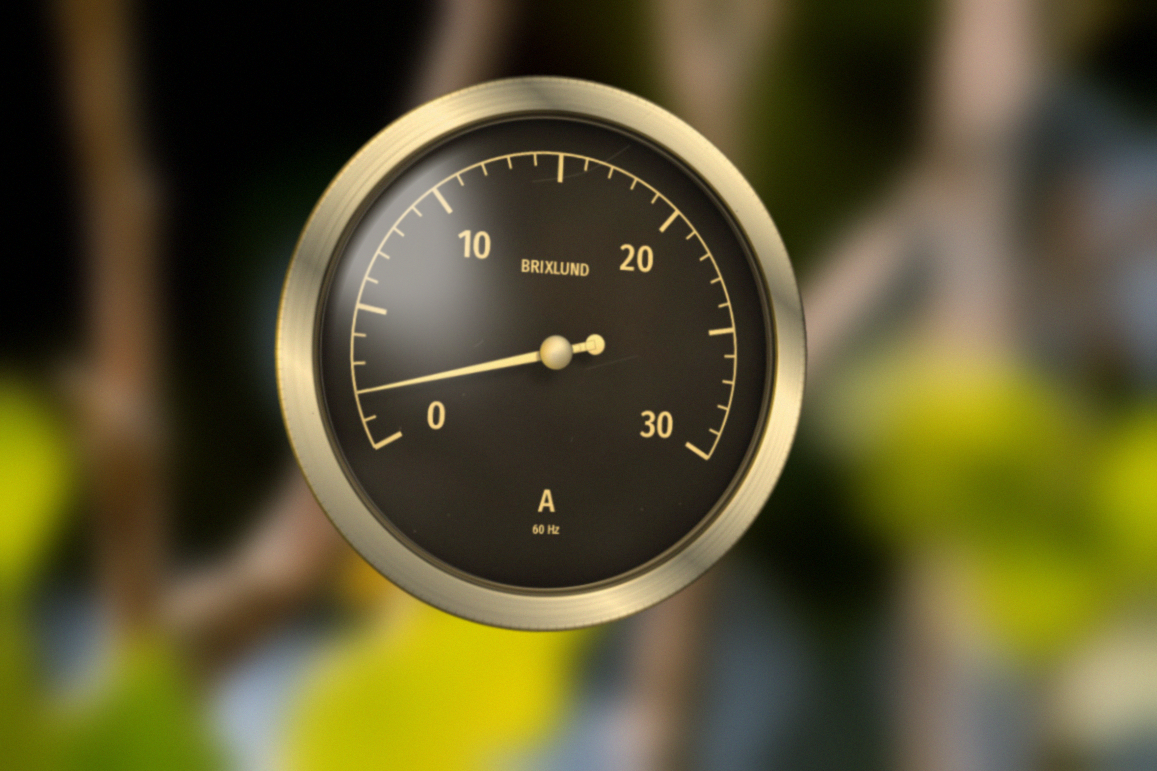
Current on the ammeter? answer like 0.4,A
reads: 2,A
